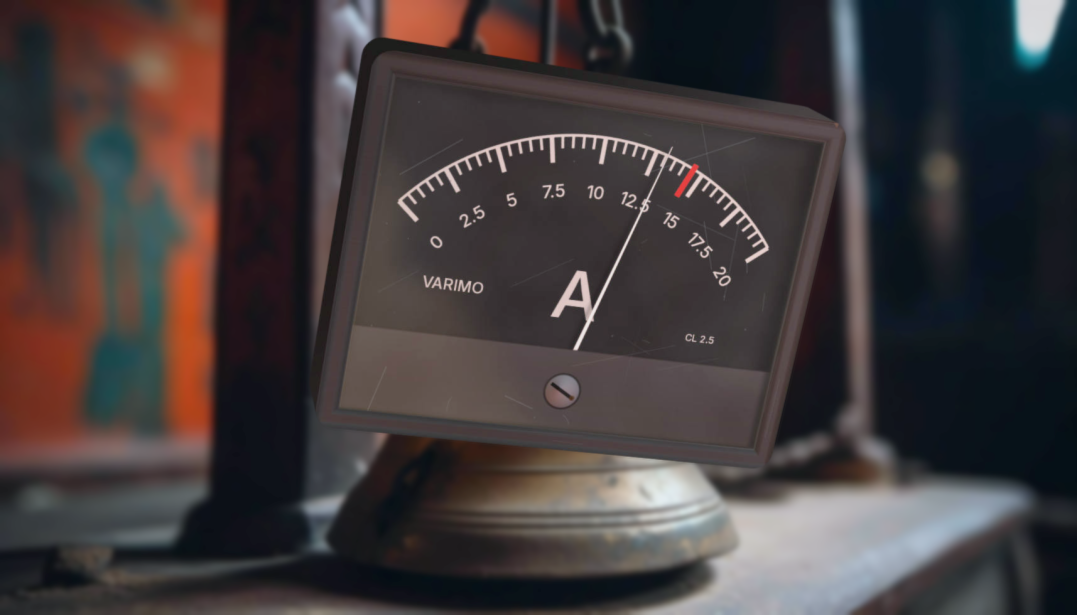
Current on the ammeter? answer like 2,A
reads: 13,A
